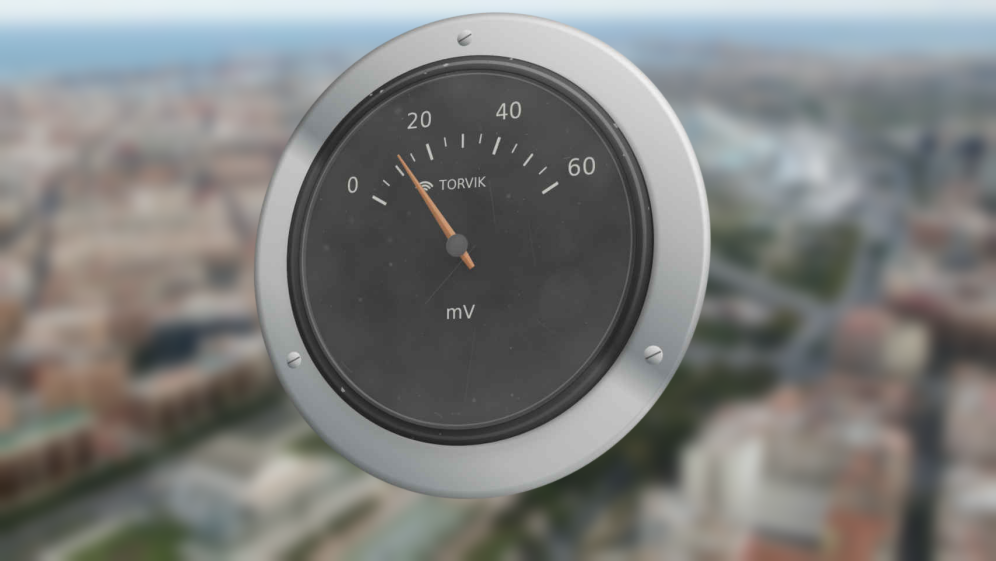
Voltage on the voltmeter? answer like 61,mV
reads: 12.5,mV
